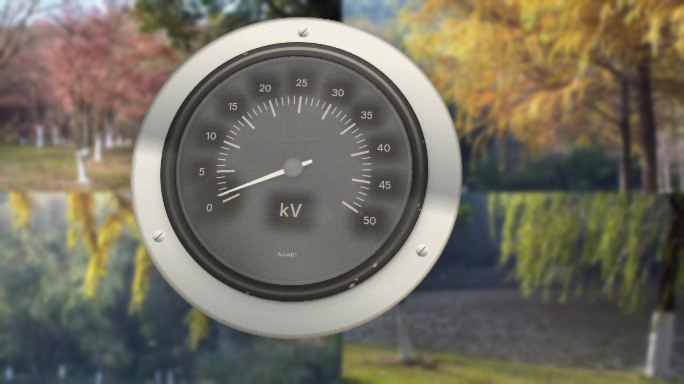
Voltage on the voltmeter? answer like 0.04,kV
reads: 1,kV
